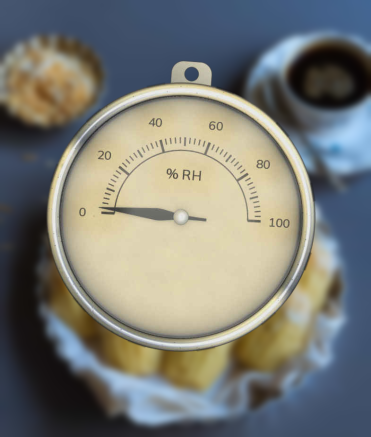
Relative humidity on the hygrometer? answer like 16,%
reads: 2,%
